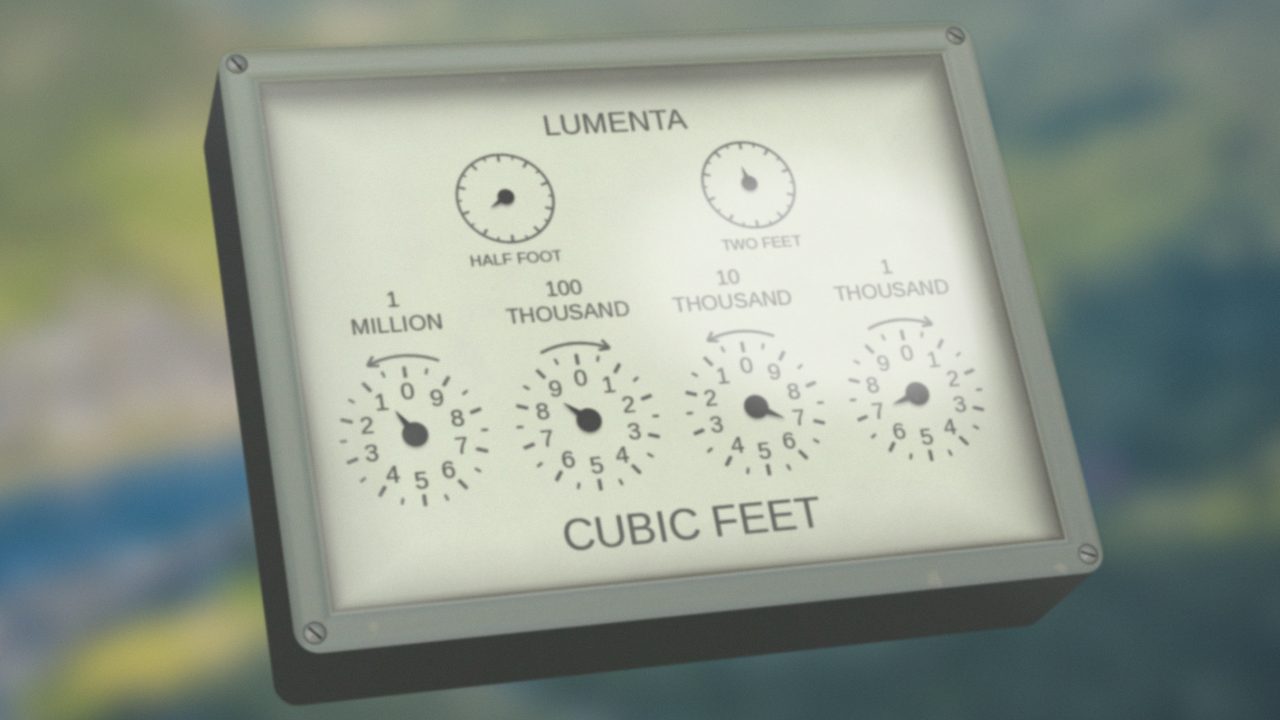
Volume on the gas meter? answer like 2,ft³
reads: 86700,ft³
